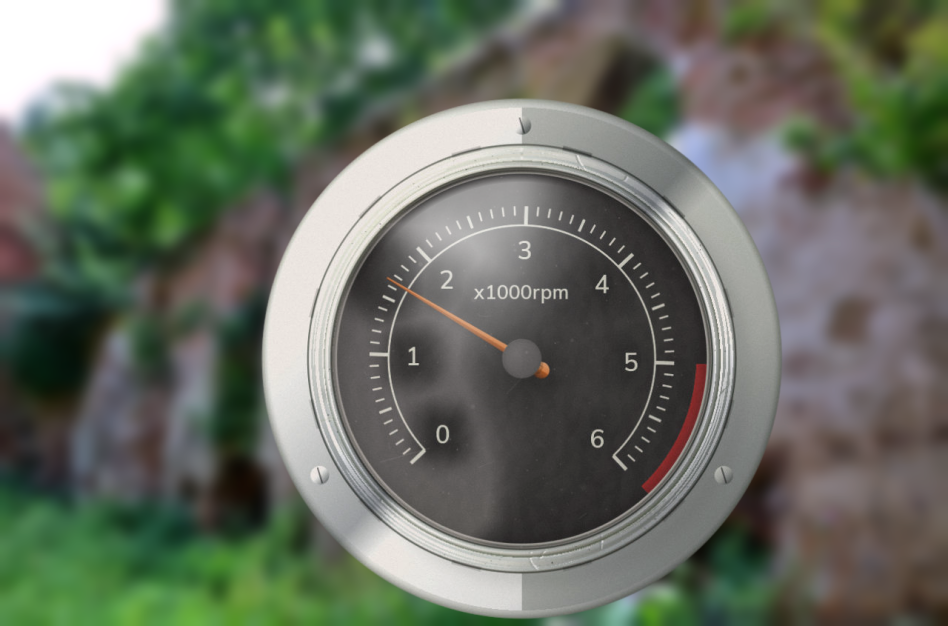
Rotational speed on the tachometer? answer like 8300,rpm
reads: 1650,rpm
